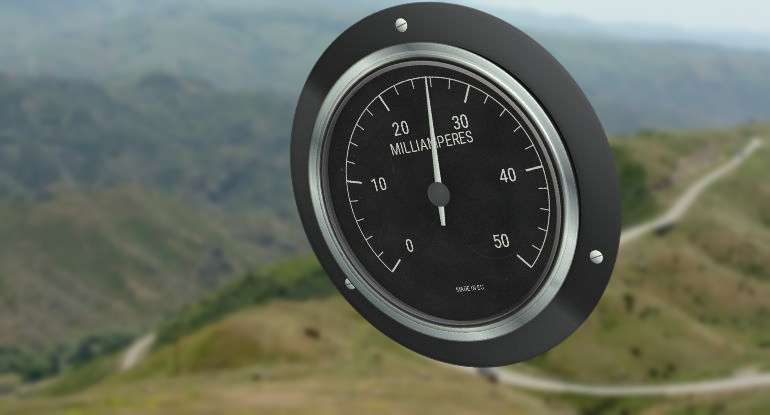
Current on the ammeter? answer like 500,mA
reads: 26,mA
